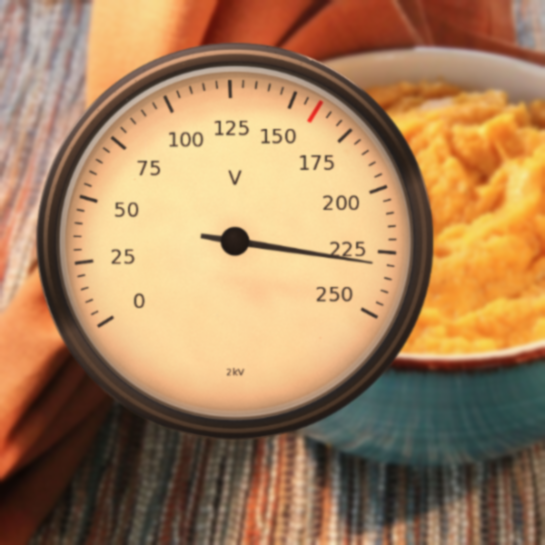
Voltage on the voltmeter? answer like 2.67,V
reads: 230,V
